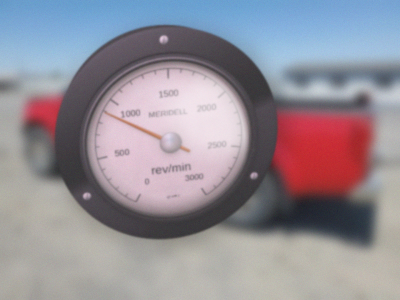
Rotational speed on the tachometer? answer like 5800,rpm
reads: 900,rpm
